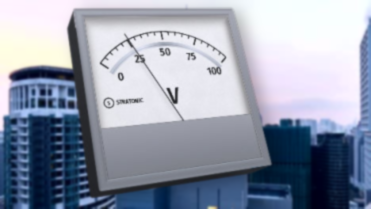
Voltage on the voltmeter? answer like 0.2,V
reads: 25,V
